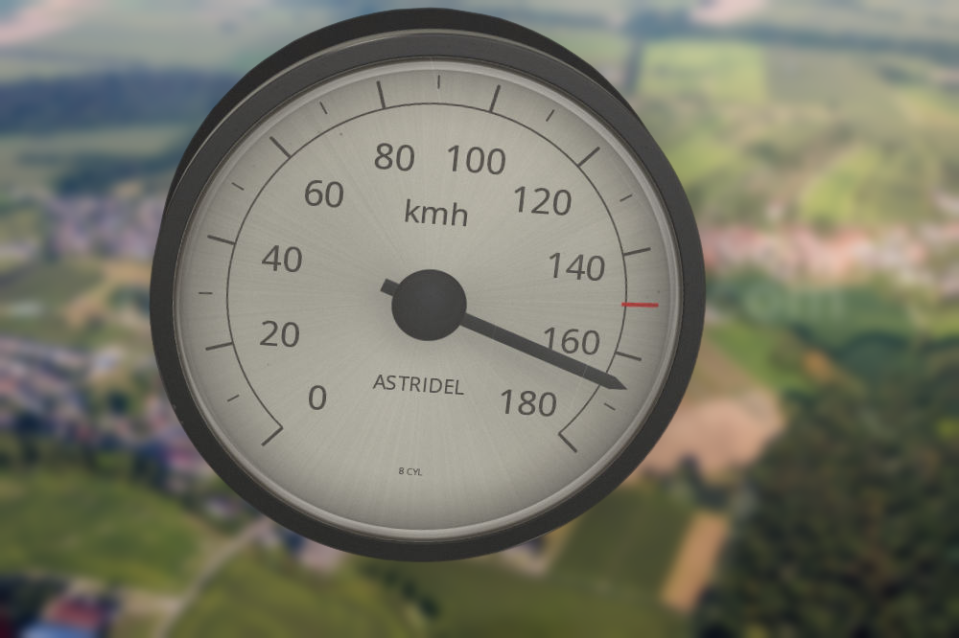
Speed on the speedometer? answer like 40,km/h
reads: 165,km/h
